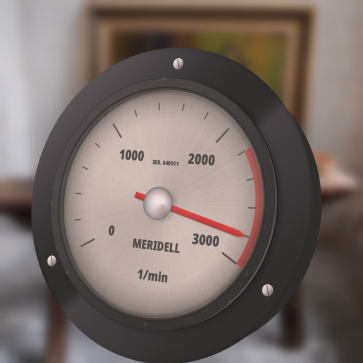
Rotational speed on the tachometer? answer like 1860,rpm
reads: 2800,rpm
